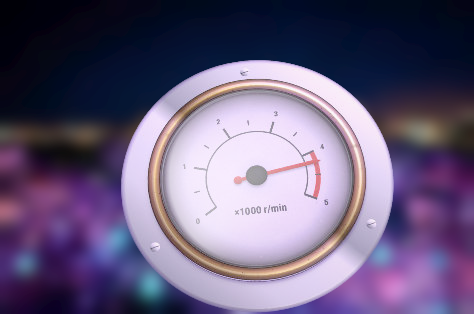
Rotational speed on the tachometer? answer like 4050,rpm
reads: 4250,rpm
